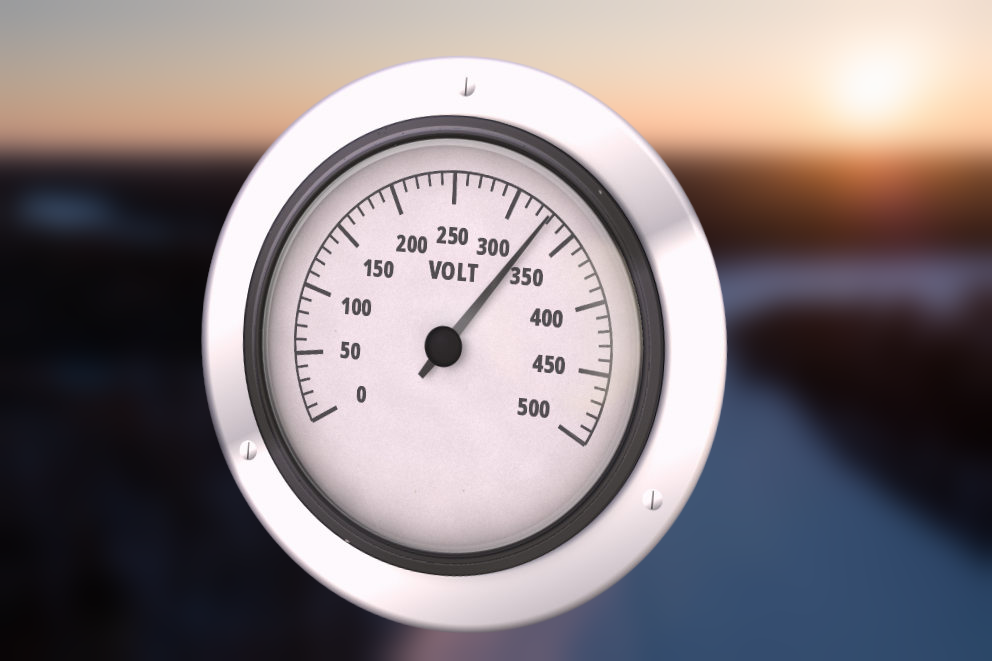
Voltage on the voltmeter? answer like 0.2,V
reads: 330,V
